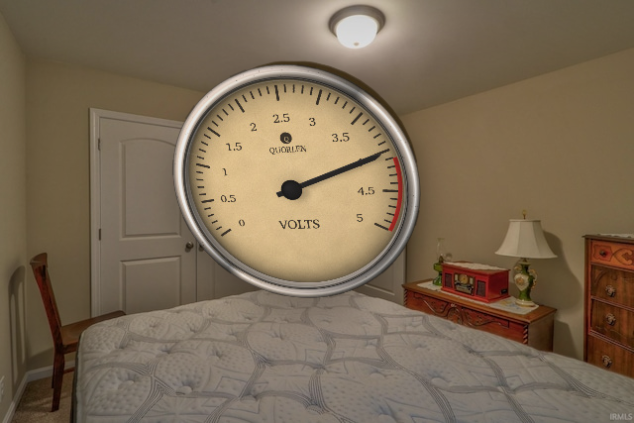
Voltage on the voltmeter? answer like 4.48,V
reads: 4,V
